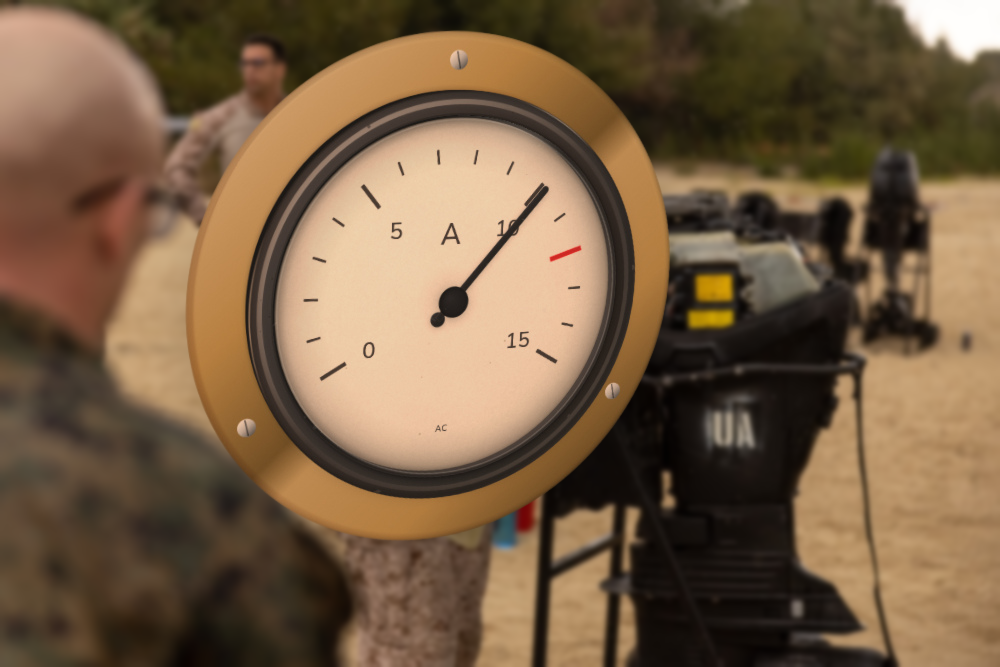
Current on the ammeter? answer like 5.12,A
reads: 10,A
